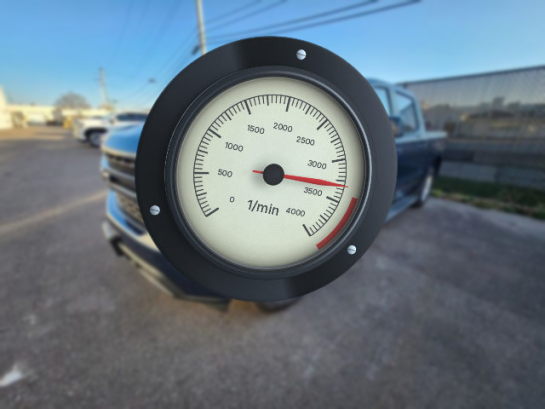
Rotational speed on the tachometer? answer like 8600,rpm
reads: 3300,rpm
